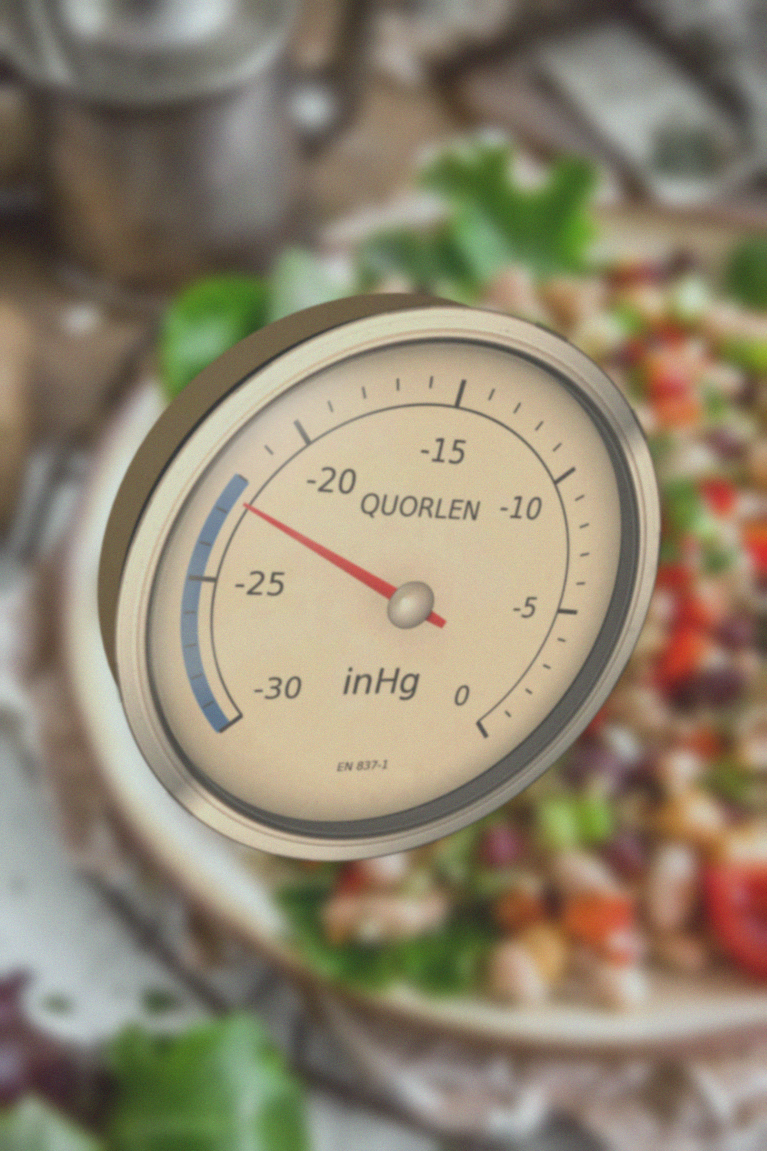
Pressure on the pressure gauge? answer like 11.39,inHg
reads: -22.5,inHg
